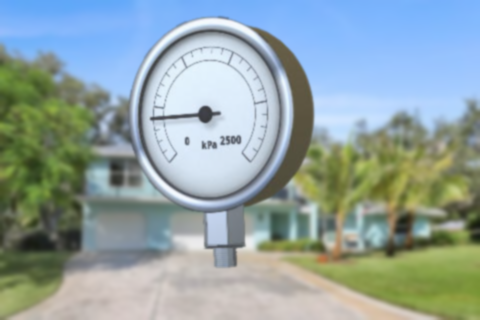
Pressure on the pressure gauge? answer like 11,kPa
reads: 400,kPa
